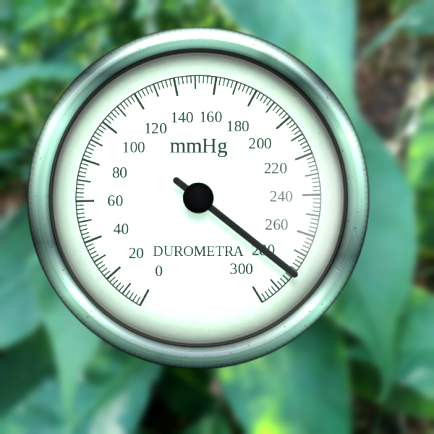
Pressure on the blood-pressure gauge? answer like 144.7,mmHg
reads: 280,mmHg
